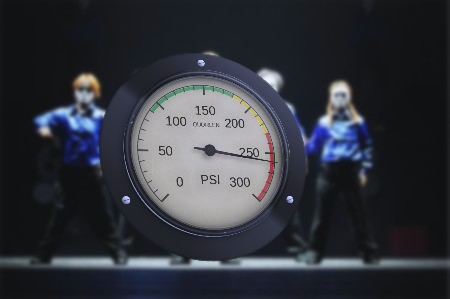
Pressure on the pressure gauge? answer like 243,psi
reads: 260,psi
